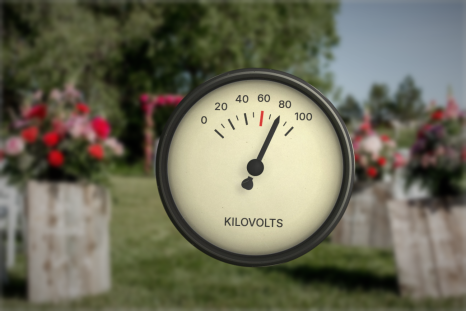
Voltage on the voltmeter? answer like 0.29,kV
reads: 80,kV
